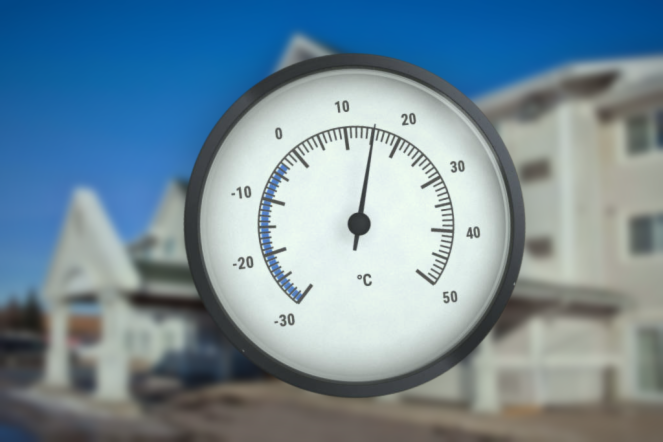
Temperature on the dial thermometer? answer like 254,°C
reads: 15,°C
